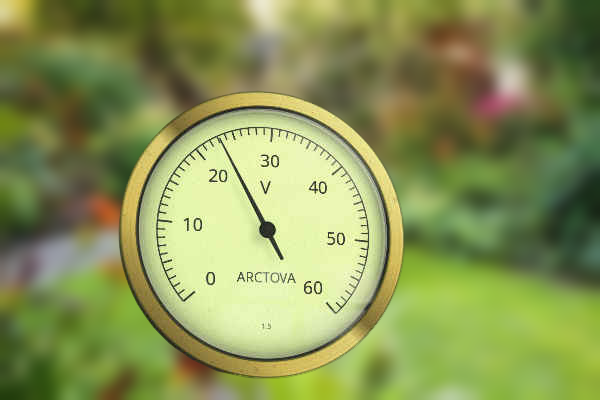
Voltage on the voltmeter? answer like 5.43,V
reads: 23,V
